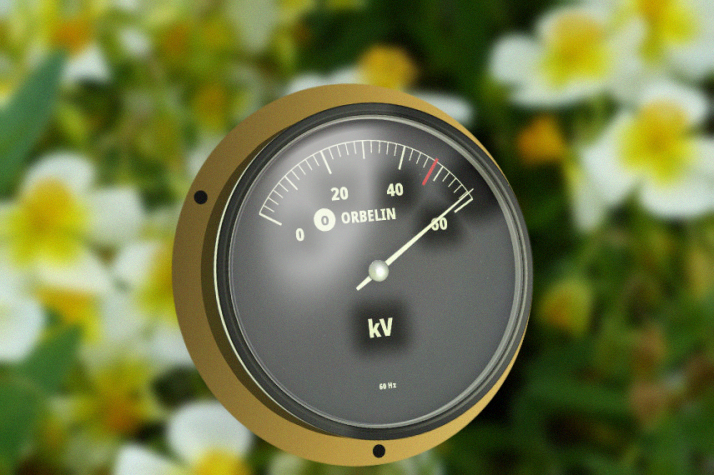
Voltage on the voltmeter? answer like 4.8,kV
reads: 58,kV
